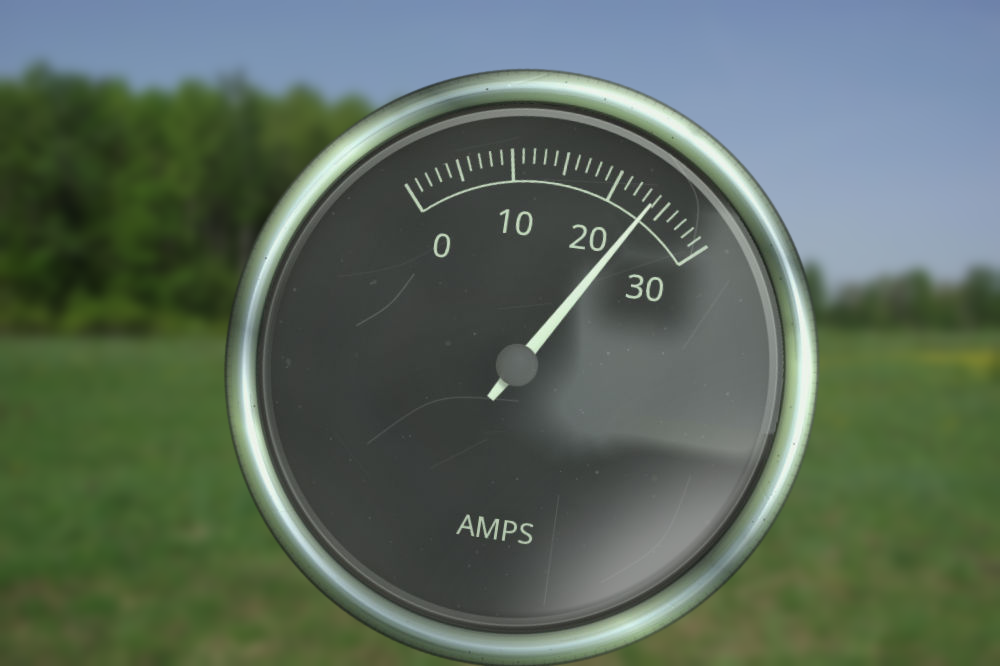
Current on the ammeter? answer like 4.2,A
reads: 24,A
